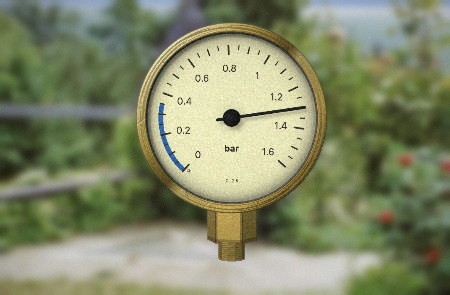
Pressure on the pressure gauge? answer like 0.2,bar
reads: 1.3,bar
